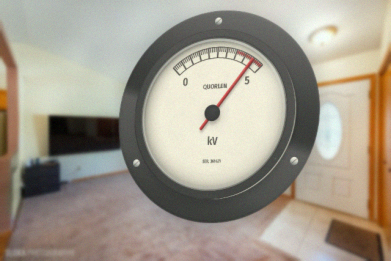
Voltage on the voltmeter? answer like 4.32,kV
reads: 4.5,kV
